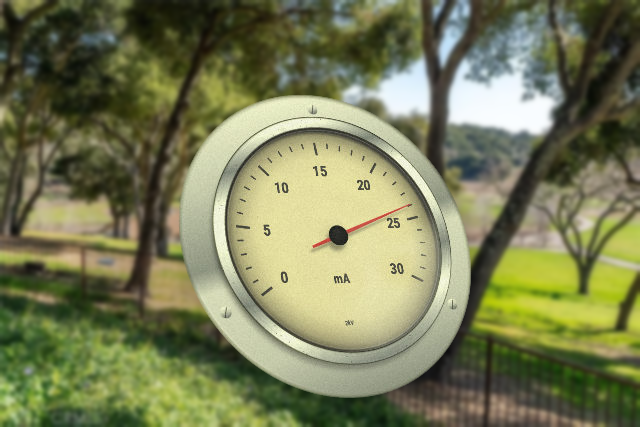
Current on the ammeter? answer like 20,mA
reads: 24,mA
